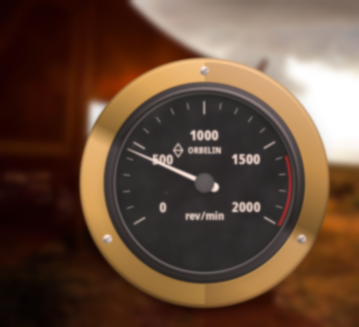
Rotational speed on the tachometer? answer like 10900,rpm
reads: 450,rpm
